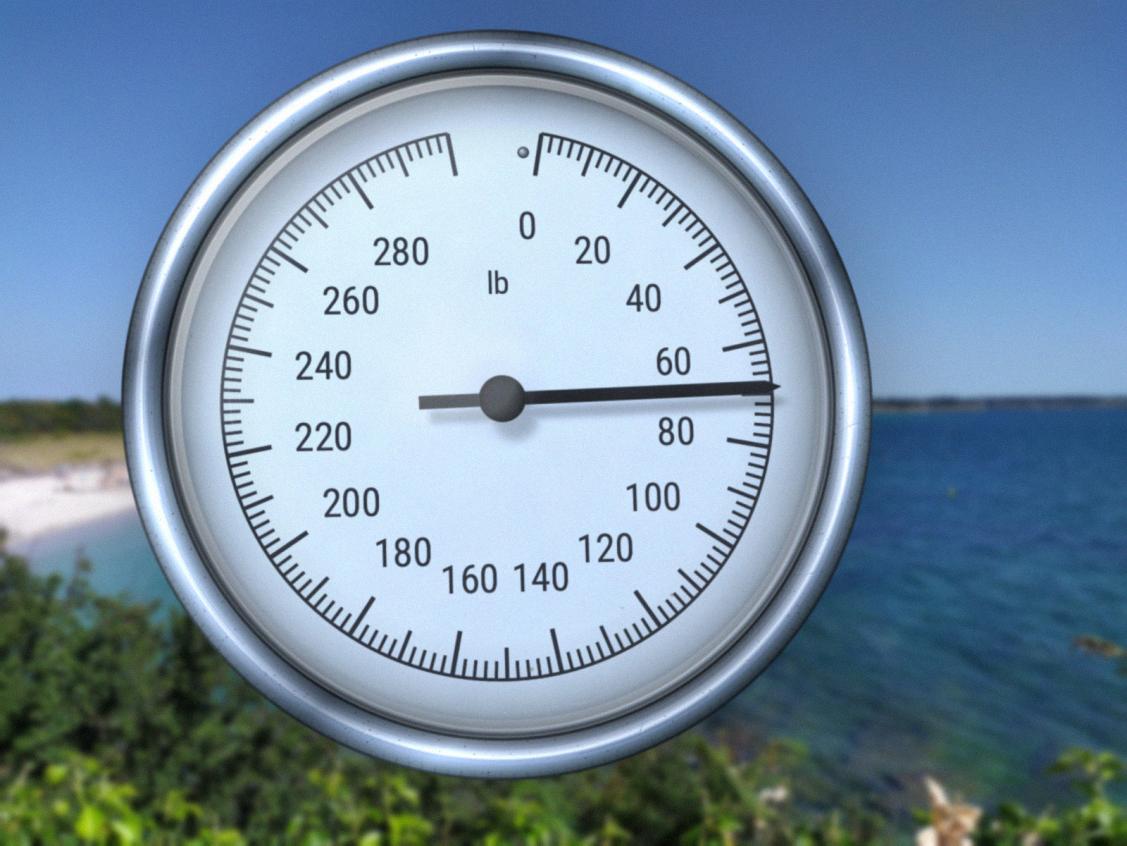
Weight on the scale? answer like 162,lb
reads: 69,lb
